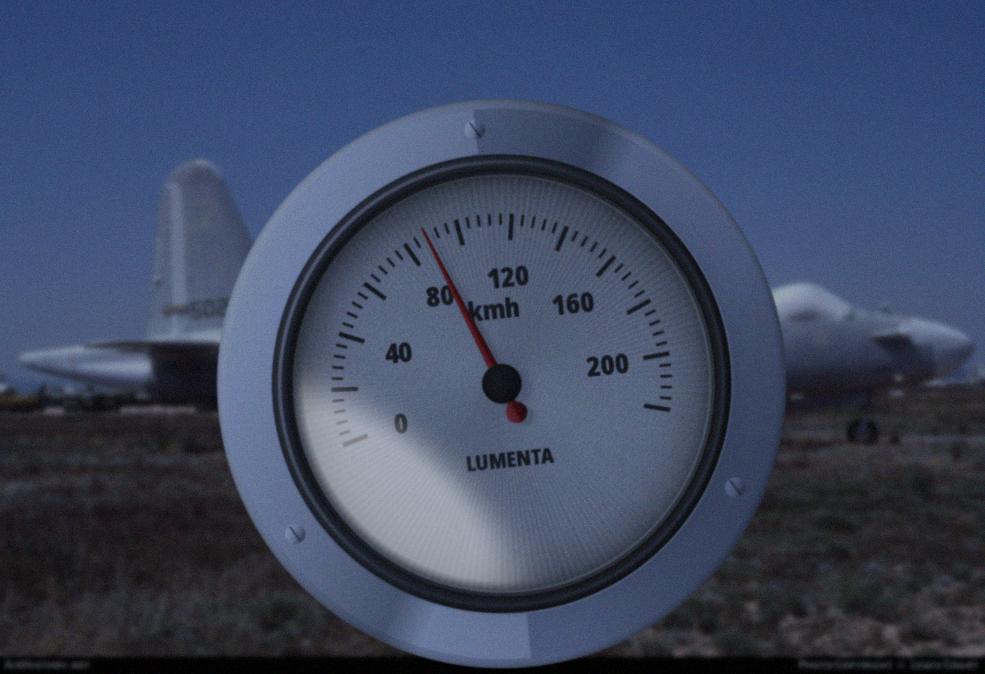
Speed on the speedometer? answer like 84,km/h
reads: 88,km/h
